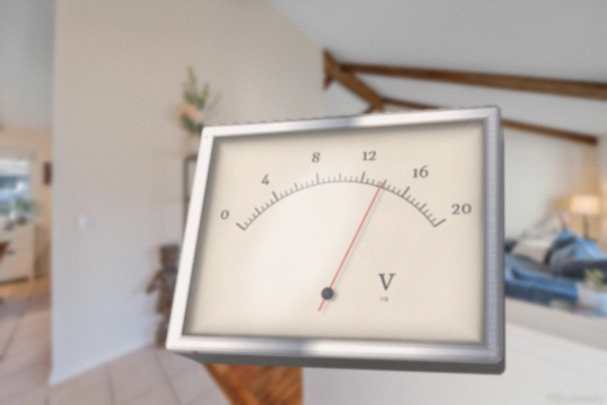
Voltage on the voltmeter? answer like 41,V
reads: 14,V
